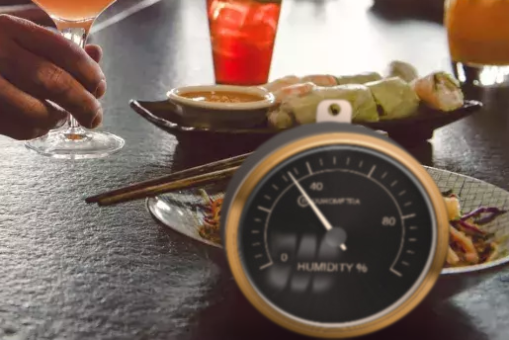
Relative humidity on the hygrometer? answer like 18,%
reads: 34,%
